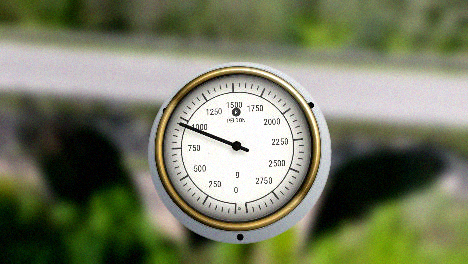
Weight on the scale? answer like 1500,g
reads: 950,g
